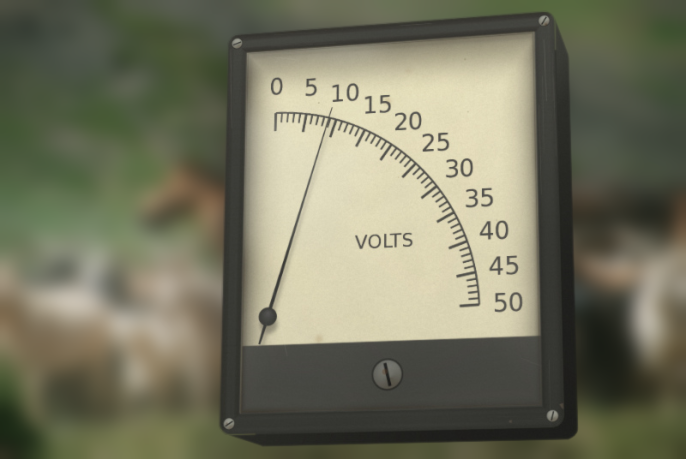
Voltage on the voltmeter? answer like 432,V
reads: 9,V
